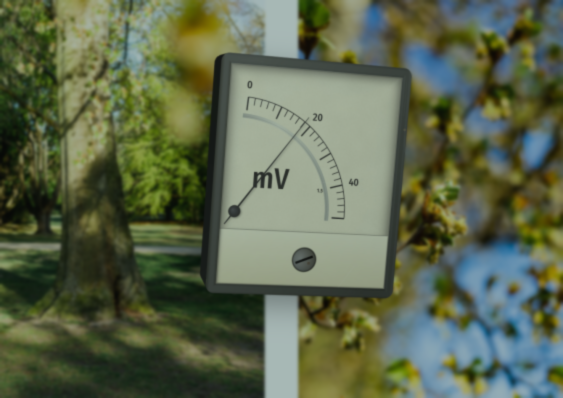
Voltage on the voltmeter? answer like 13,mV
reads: 18,mV
